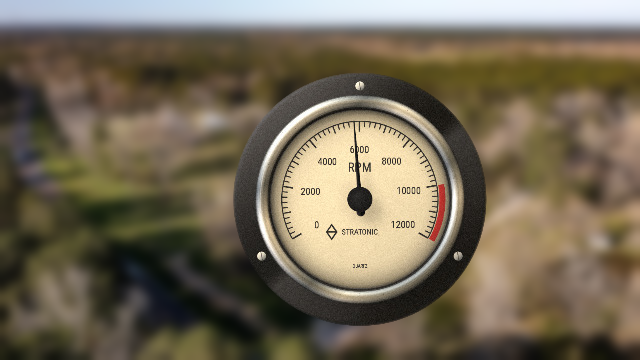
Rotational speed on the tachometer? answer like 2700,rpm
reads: 5800,rpm
